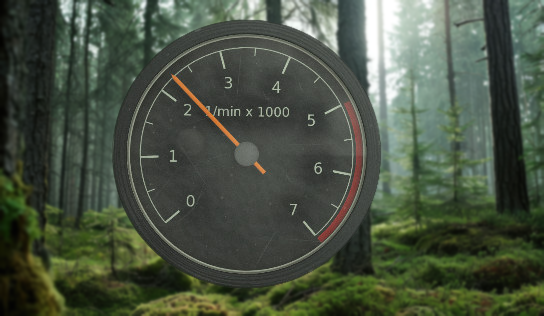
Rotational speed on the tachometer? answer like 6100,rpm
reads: 2250,rpm
